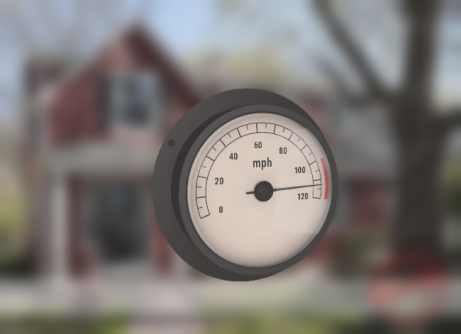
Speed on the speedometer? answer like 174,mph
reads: 112.5,mph
